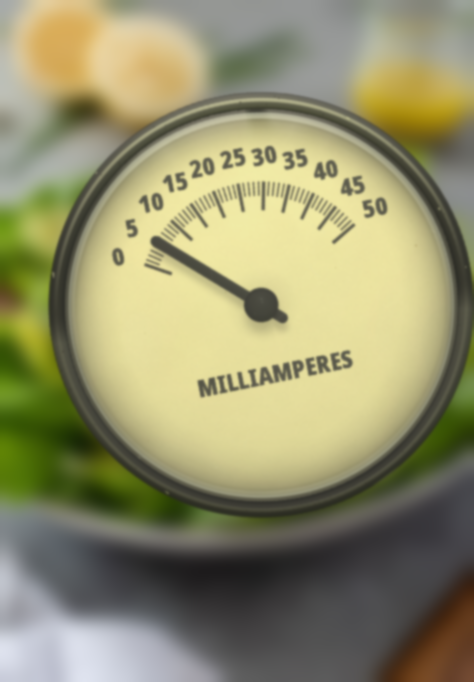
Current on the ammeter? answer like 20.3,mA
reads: 5,mA
